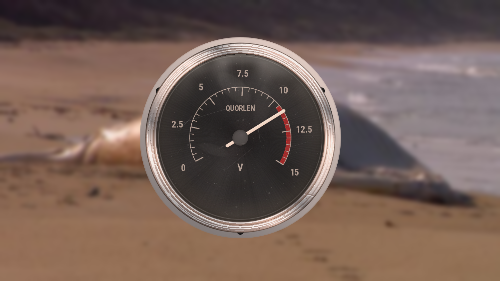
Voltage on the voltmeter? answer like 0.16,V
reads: 11,V
